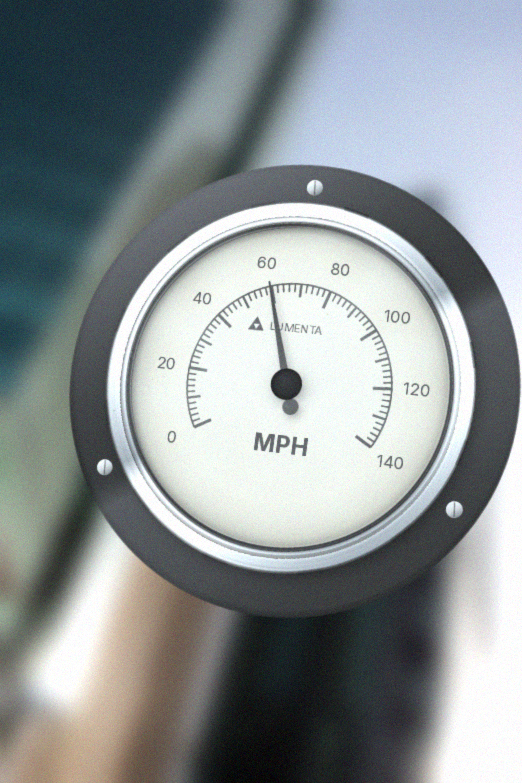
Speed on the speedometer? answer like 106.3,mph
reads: 60,mph
